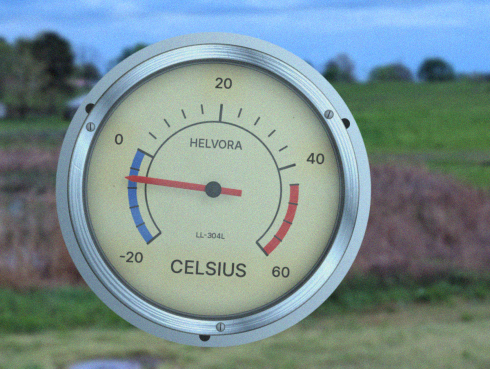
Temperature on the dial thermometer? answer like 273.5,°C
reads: -6,°C
